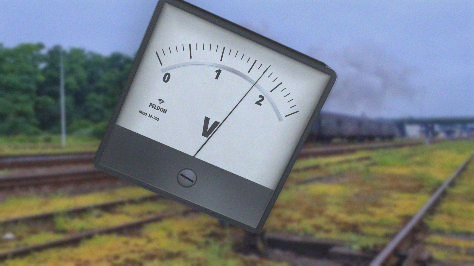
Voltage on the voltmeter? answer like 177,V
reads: 1.7,V
